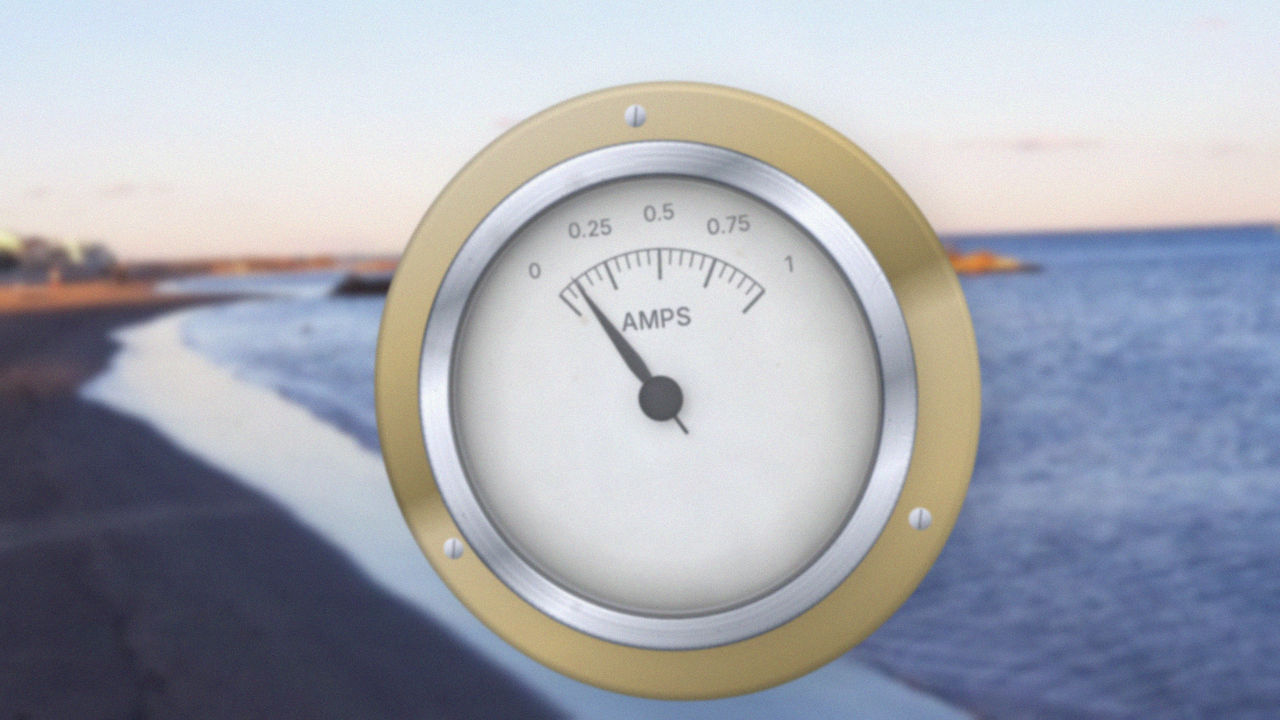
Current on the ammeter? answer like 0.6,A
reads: 0.1,A
